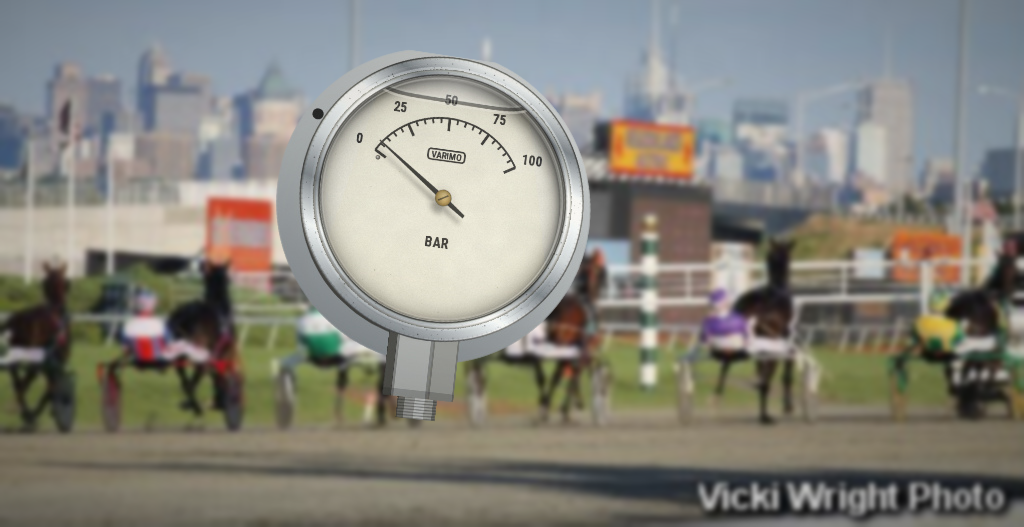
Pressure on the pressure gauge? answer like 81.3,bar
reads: 5,bar
